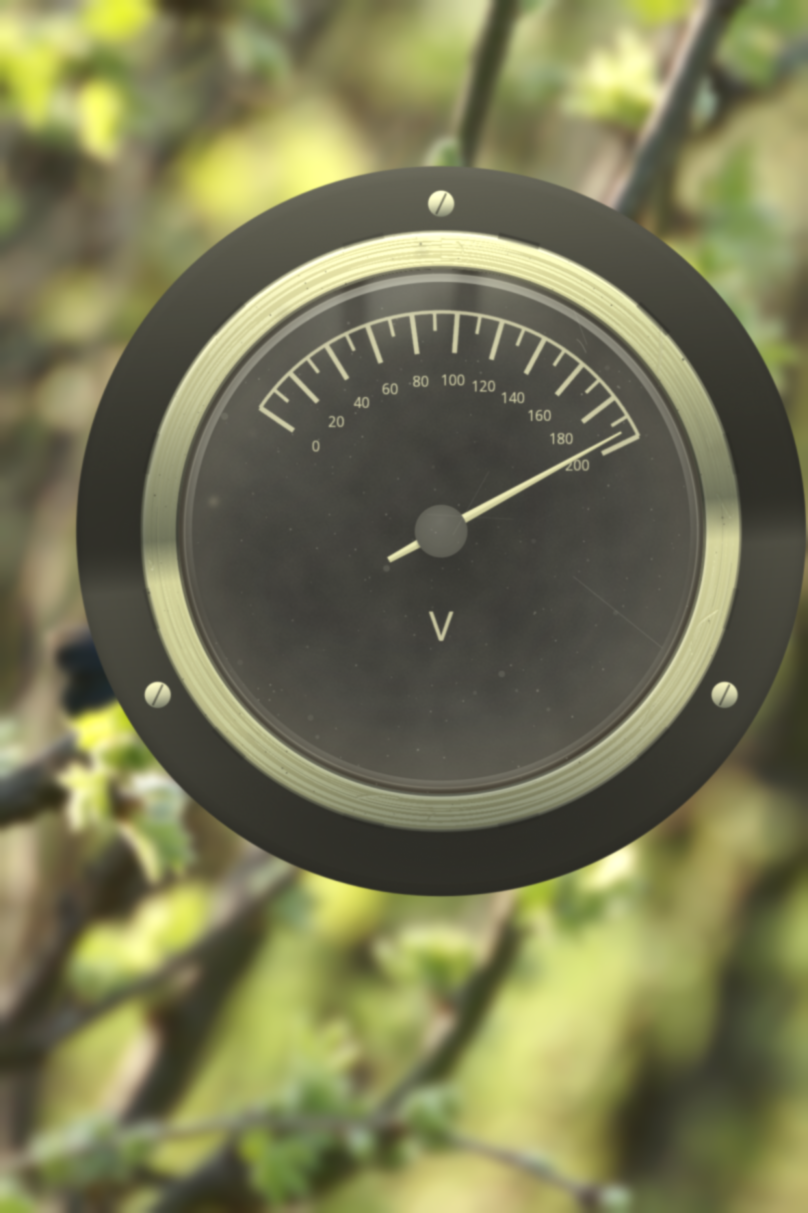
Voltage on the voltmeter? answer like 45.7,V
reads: 195,V
